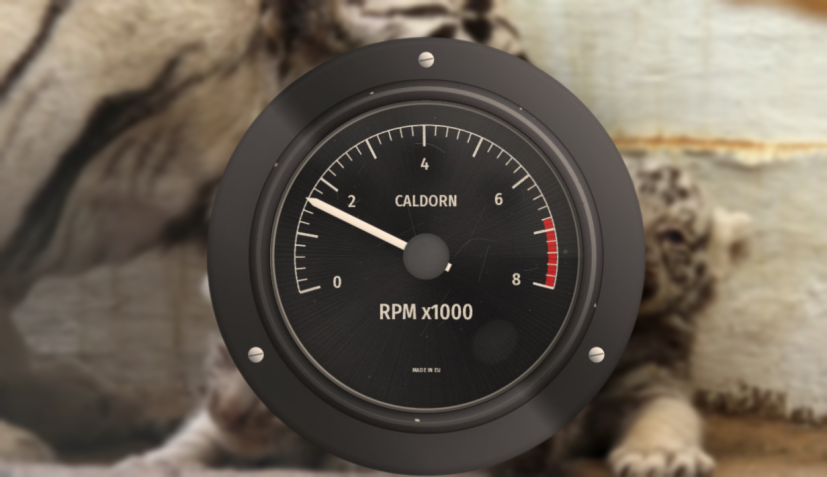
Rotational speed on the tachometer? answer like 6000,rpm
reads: 1600,rpm
